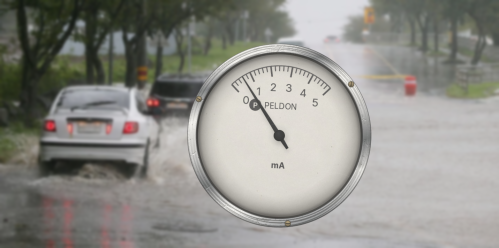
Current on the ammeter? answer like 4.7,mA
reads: 0.6,mA
